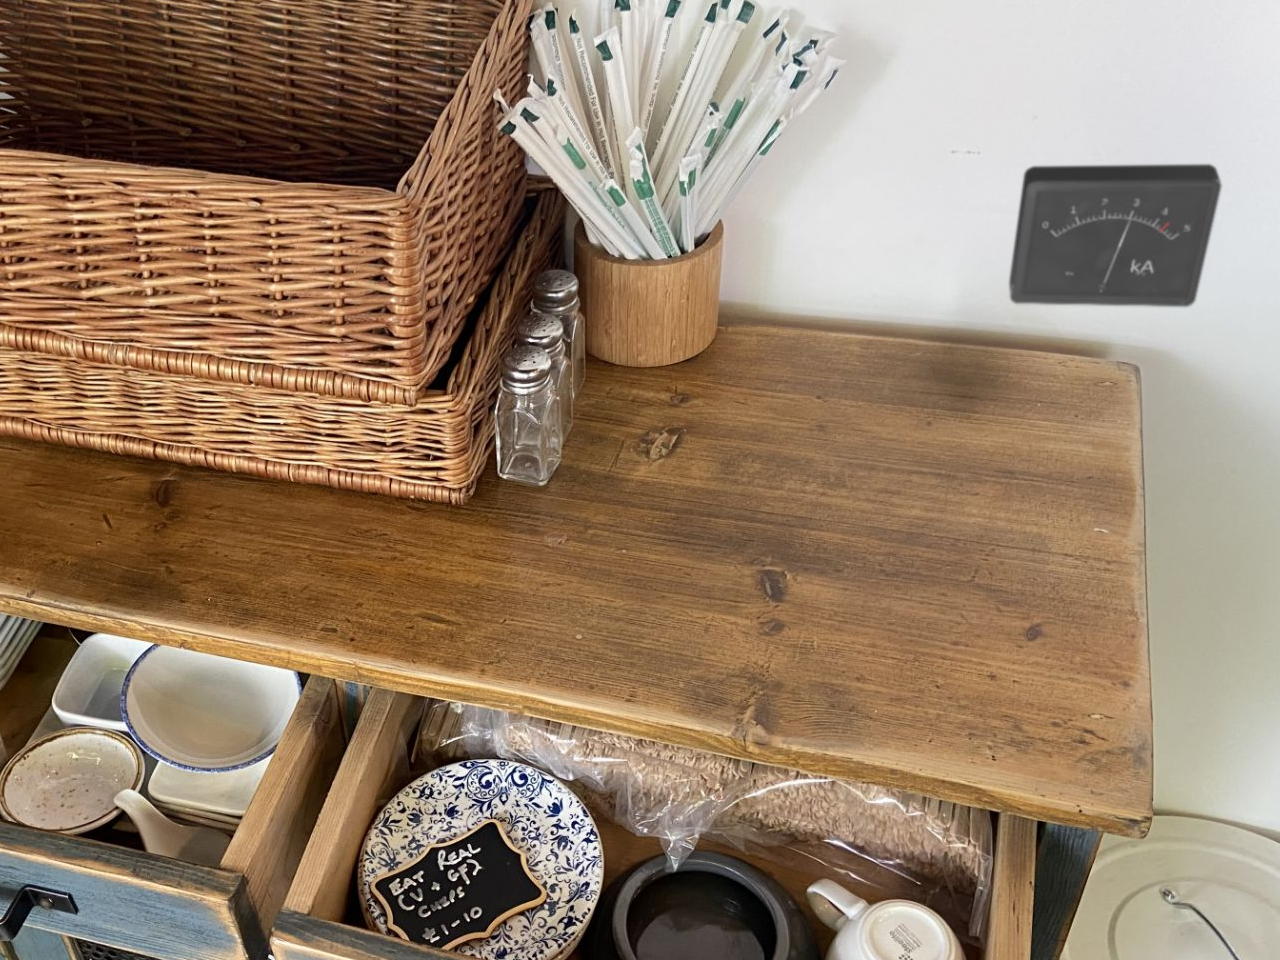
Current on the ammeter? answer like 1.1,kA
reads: 3,kA
